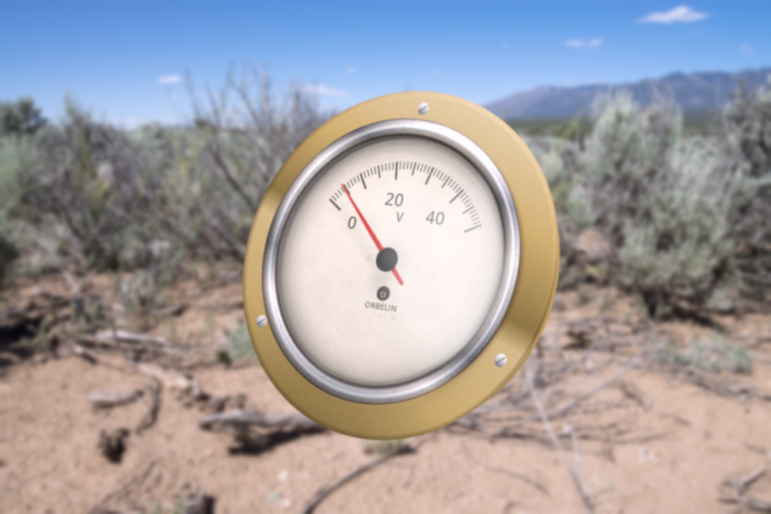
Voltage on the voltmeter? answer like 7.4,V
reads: 5,V
